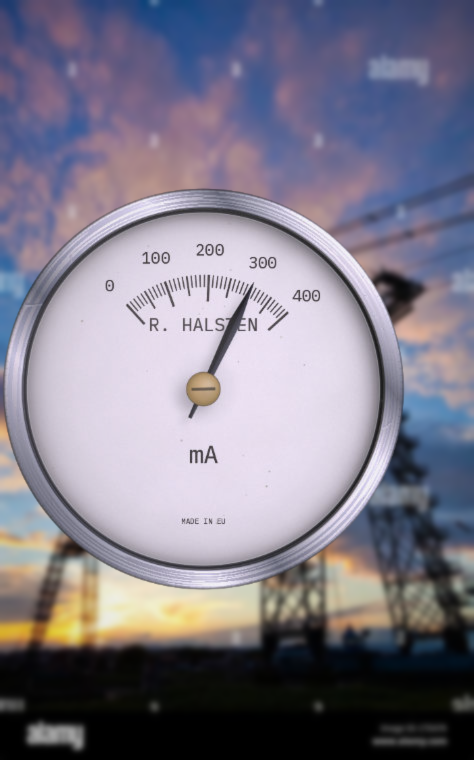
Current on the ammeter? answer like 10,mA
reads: 300,mA
